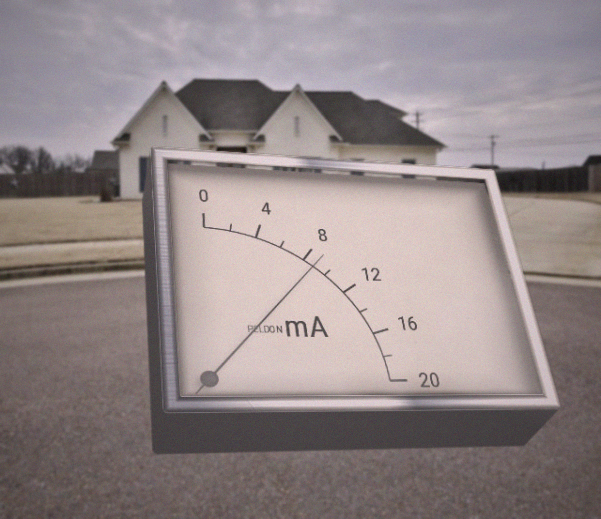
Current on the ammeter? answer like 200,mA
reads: 9,mA
